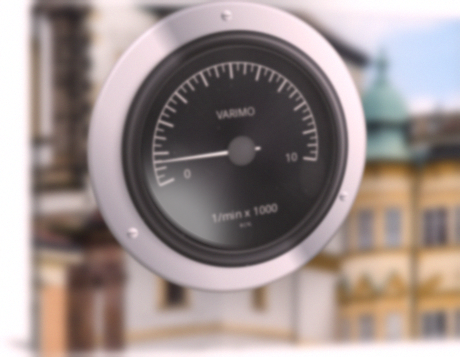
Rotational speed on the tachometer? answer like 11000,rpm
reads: 750,rpm
